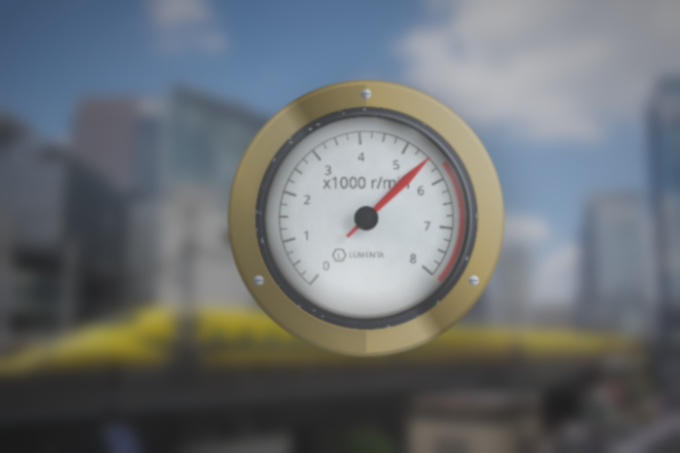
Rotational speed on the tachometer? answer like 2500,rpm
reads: 5500,rpm
